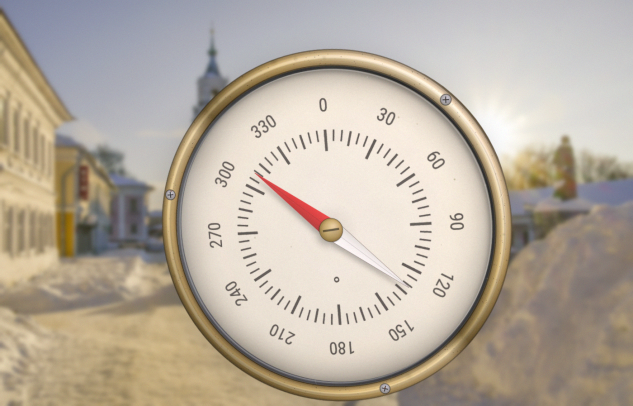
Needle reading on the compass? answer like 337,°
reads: 310,°
